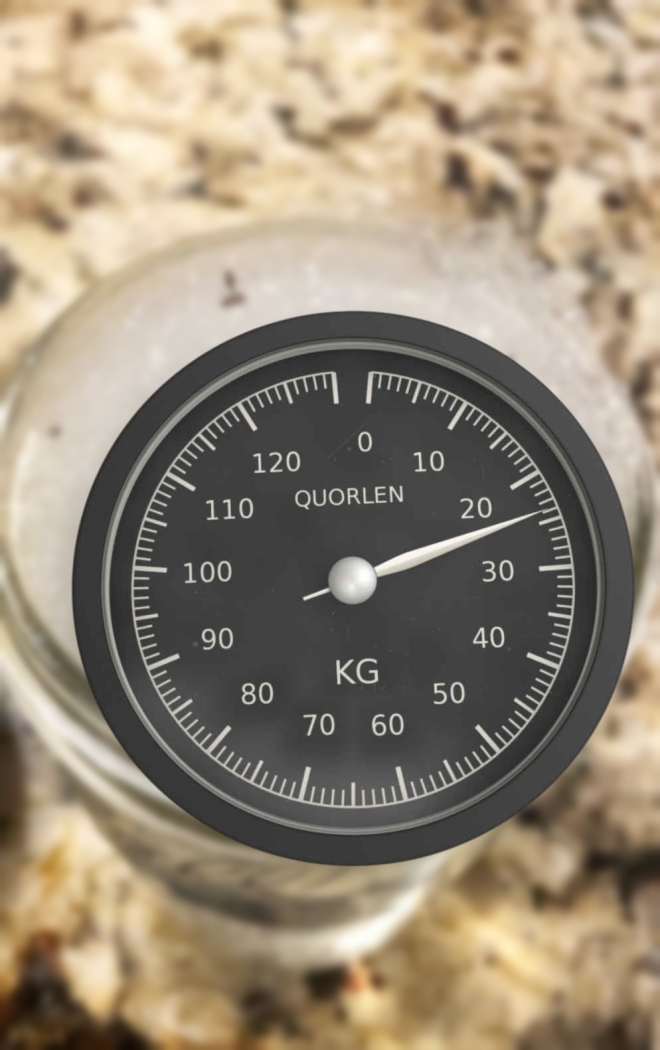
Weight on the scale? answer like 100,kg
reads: 24,kg
